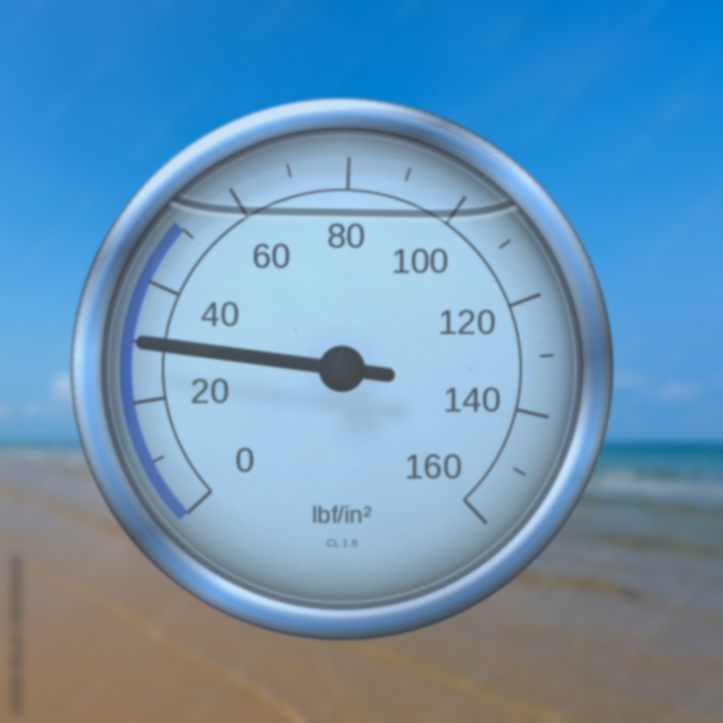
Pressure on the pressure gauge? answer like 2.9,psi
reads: 30,psi
